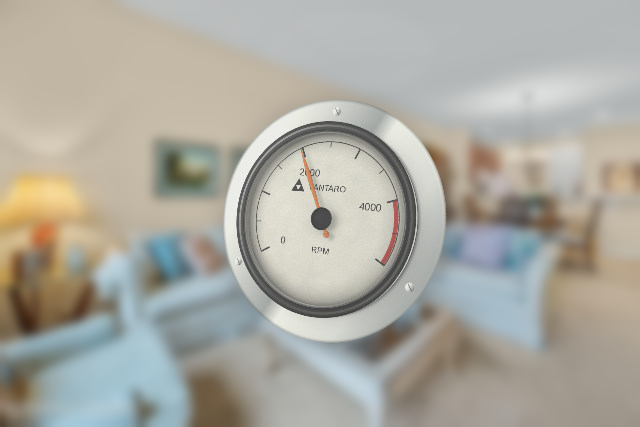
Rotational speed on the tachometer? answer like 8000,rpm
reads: 2000,rpm
